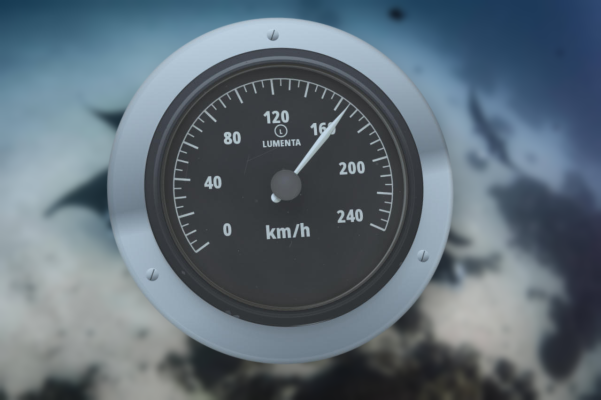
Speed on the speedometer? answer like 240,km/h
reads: 165,km/h
